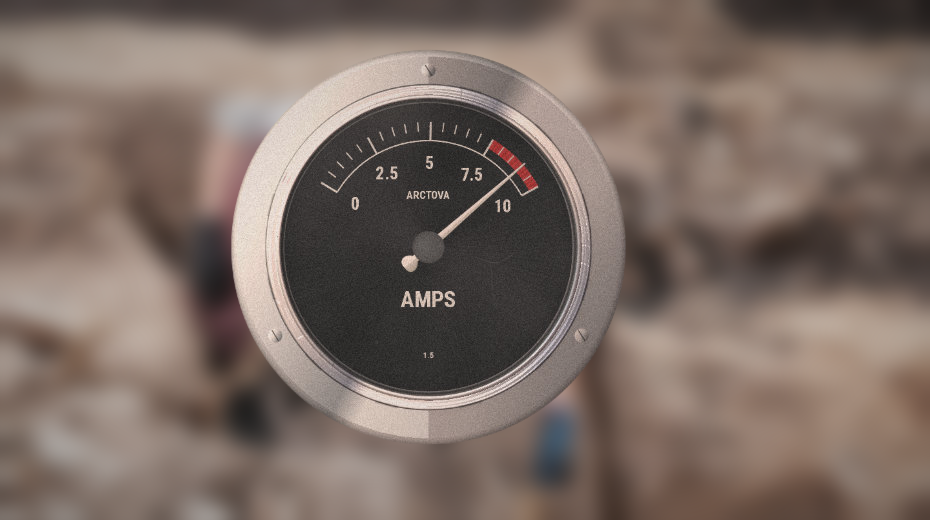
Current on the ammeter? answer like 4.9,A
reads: 9,A
